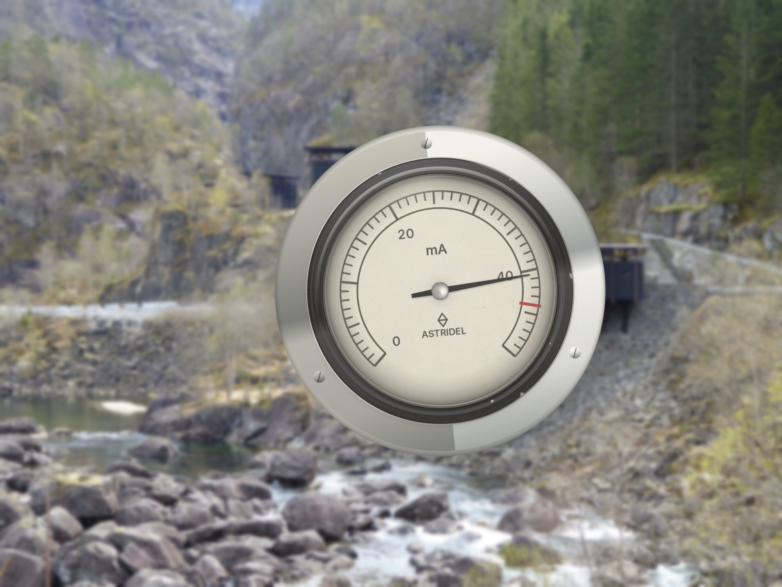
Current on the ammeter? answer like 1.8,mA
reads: 40.5,mA
